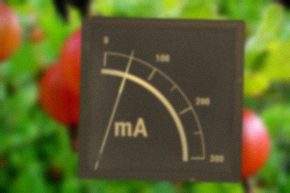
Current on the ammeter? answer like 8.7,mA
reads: 50,mA
